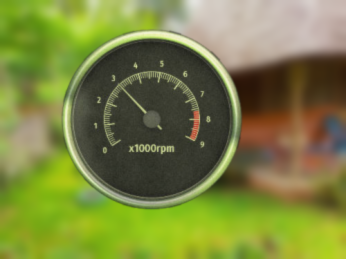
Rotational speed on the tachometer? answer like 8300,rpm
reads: 3000,rpm
